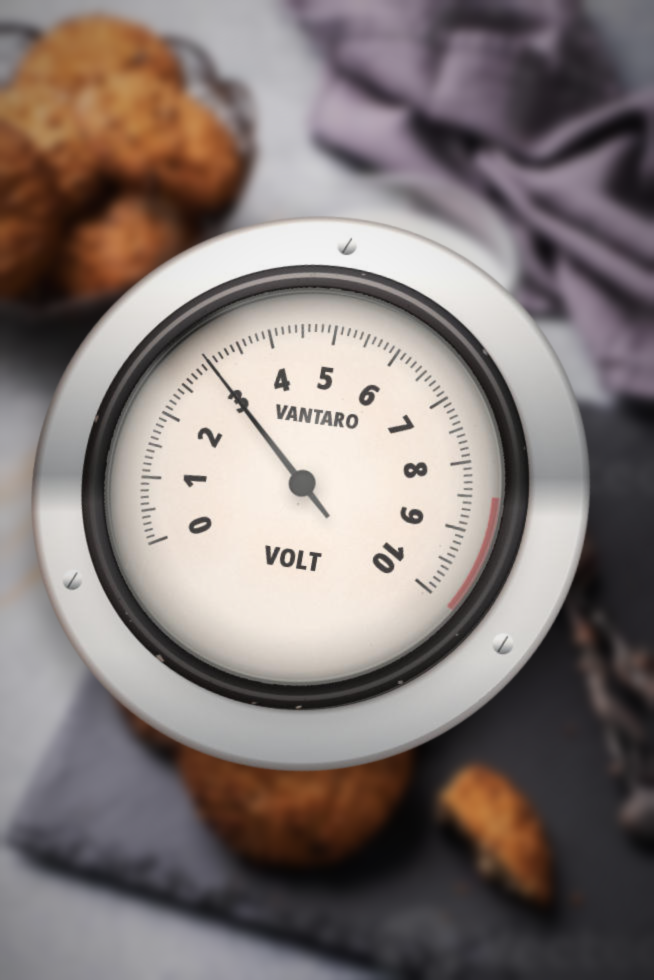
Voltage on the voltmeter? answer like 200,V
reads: 3,V
